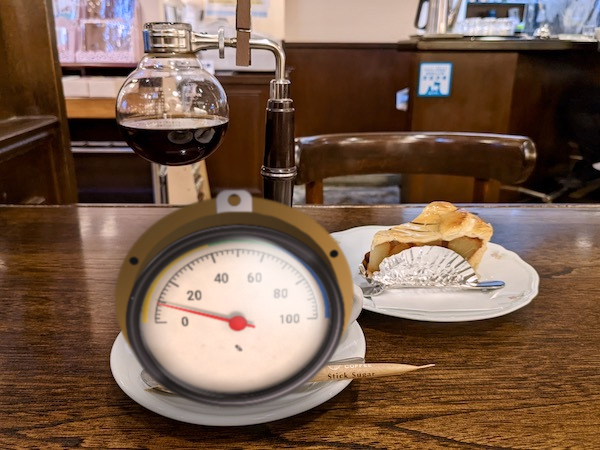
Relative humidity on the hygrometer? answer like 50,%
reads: 10,%
